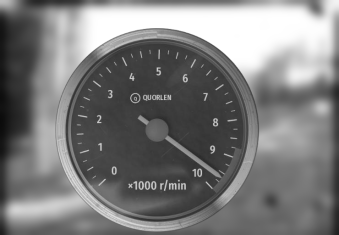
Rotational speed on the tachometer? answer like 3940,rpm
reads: 9625,rpm
